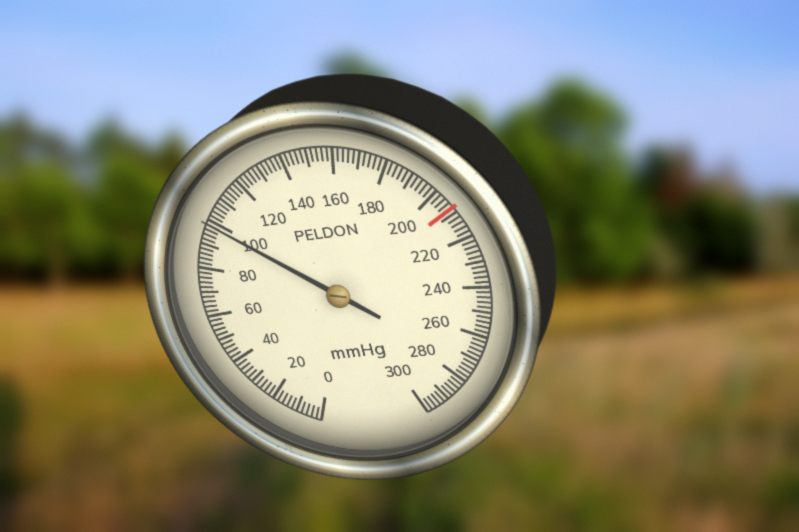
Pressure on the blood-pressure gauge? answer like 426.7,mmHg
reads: 100,mmHg
